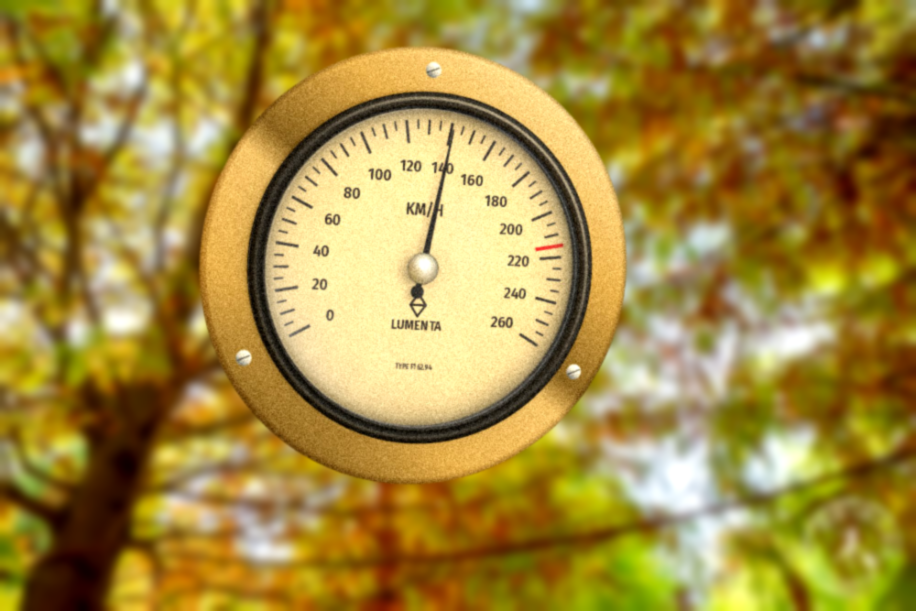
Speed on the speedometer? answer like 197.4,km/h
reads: 140,km/h
